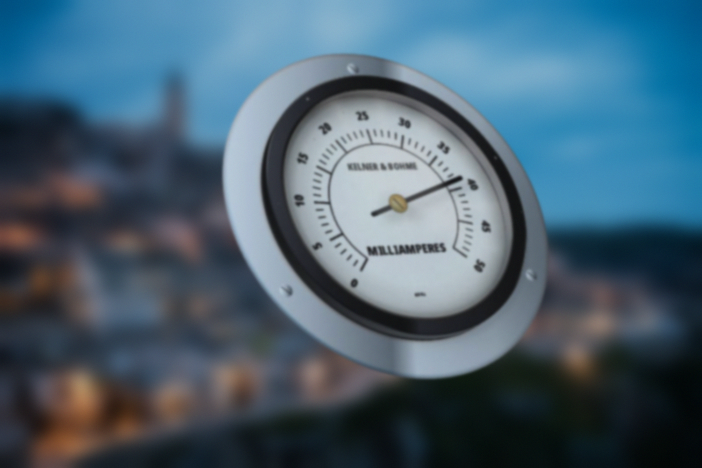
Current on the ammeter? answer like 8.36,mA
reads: 39,mA
